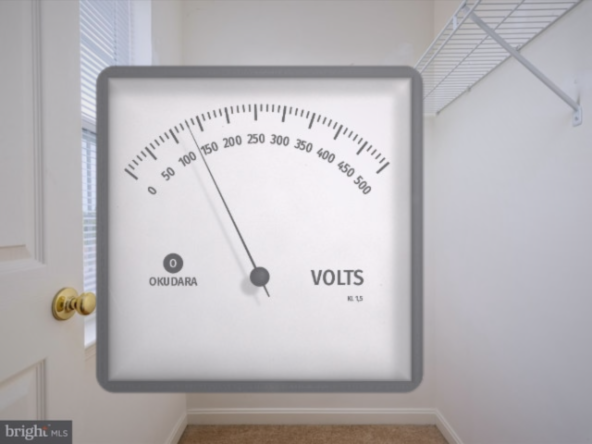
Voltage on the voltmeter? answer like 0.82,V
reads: 130,V
